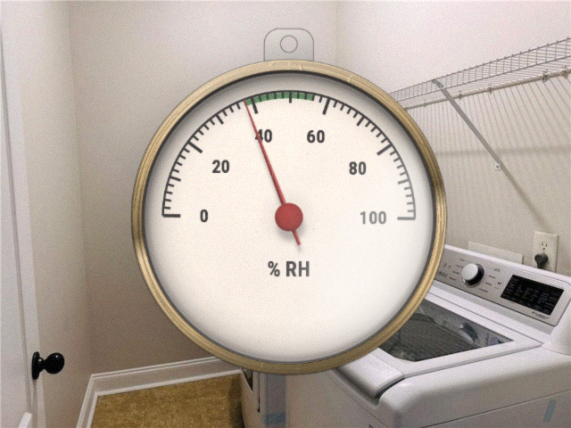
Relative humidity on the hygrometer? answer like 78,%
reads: 38,%
